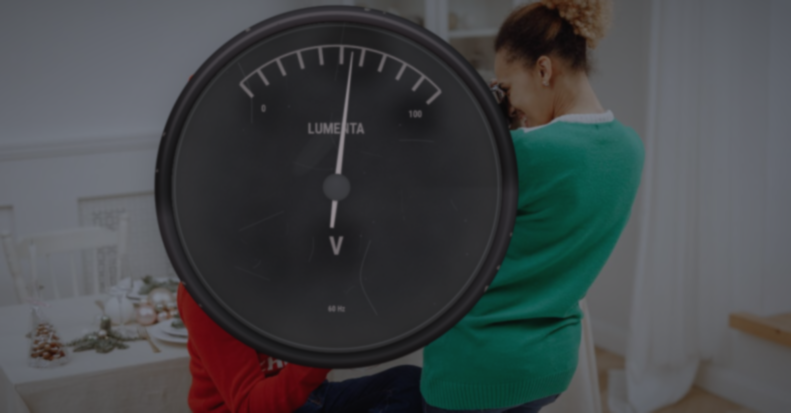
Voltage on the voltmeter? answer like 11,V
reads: 55,V
